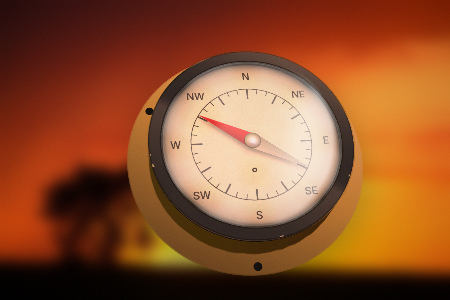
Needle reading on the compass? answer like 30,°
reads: 300,°
